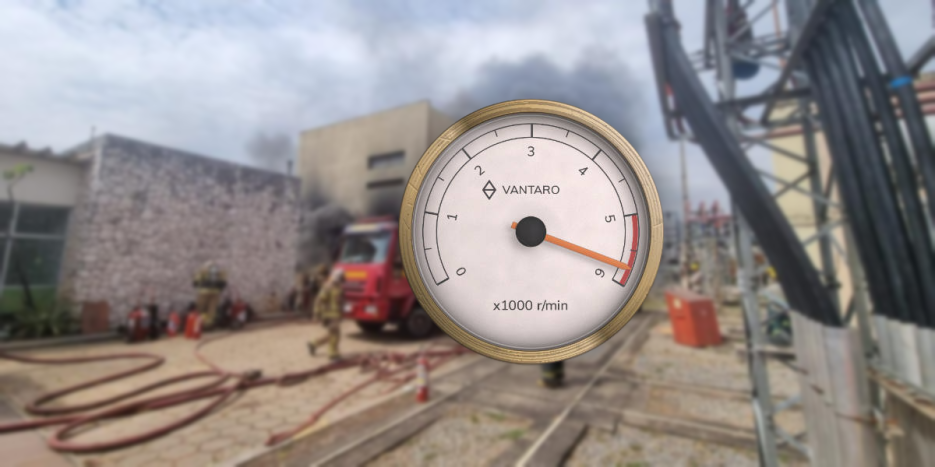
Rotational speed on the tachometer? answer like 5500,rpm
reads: 5750,rpm
